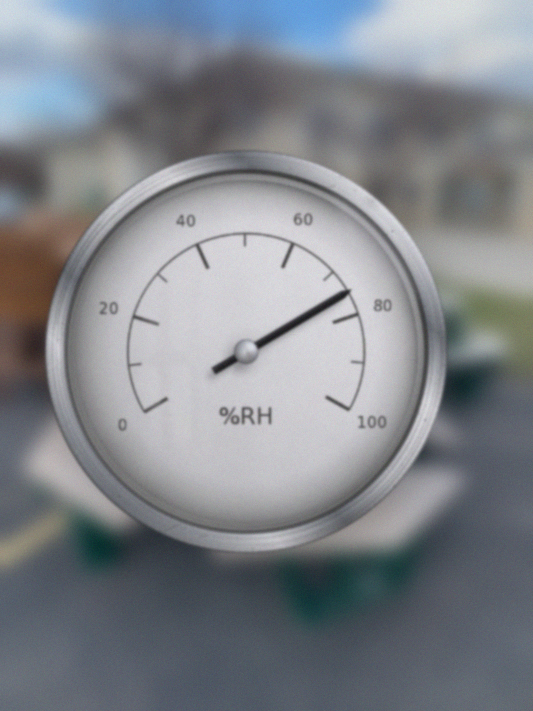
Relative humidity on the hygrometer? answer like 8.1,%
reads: 75,%
